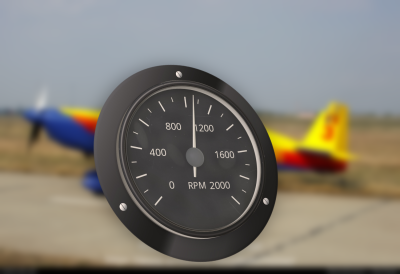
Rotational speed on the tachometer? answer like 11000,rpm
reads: 1050,rpm
